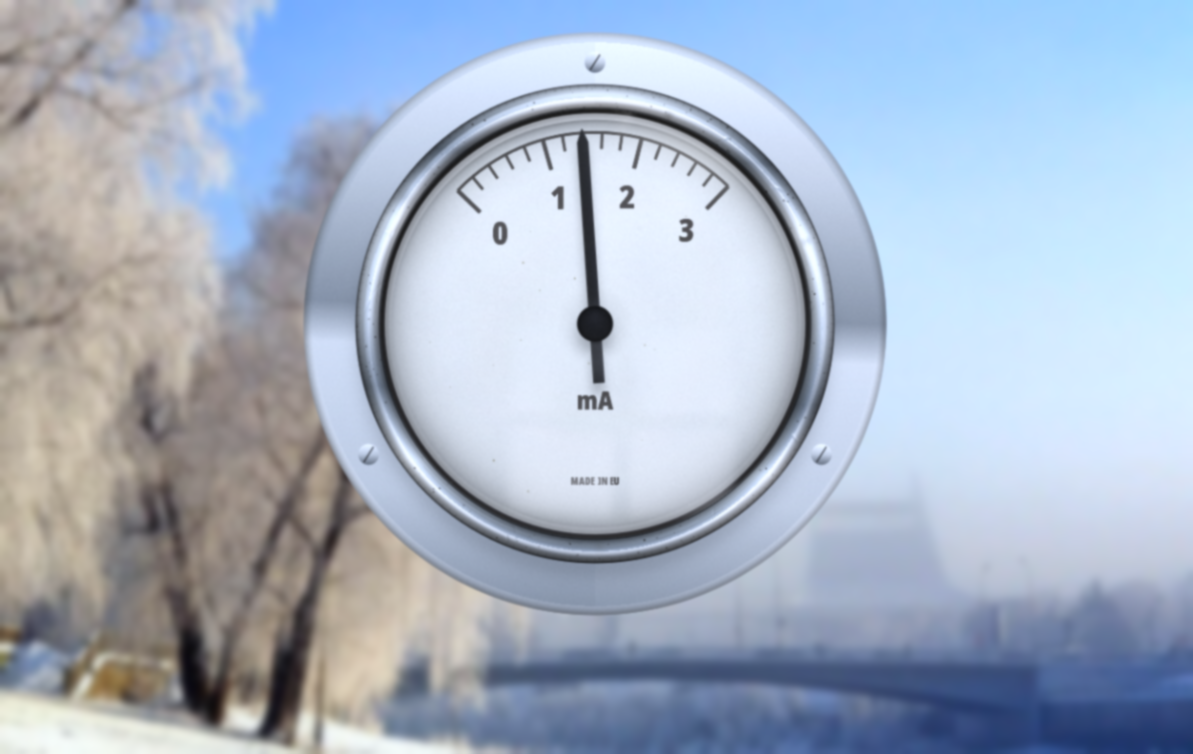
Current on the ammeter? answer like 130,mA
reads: 1.4,mA
